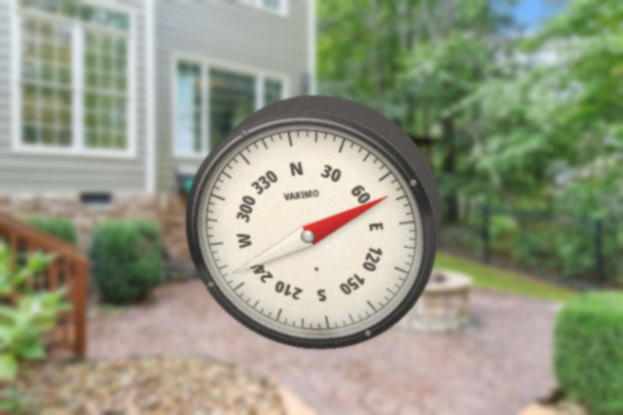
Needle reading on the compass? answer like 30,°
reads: 70,°
